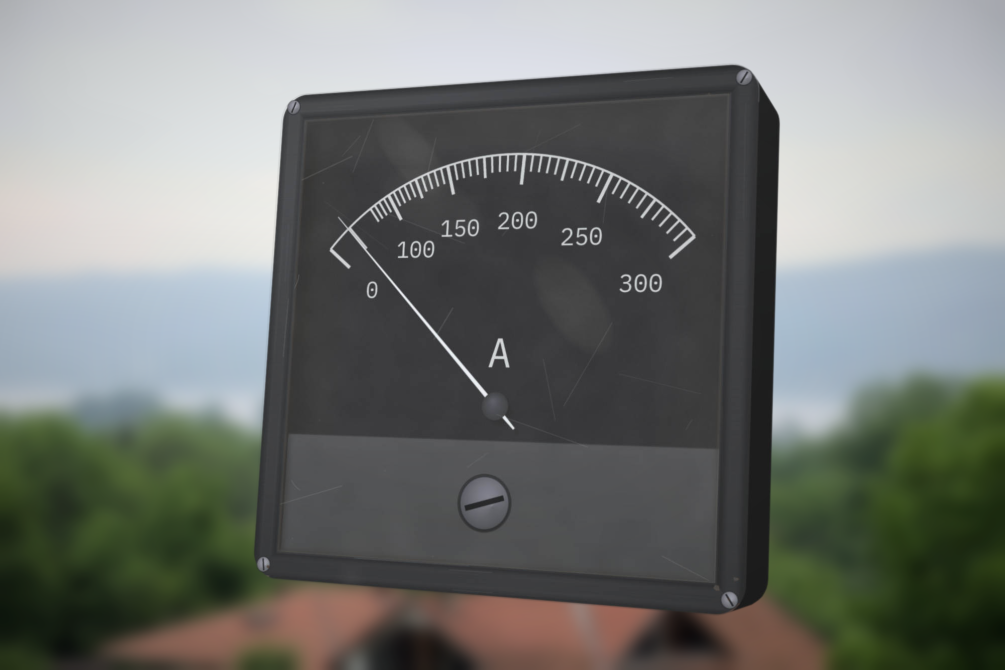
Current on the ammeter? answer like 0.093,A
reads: 50,A
